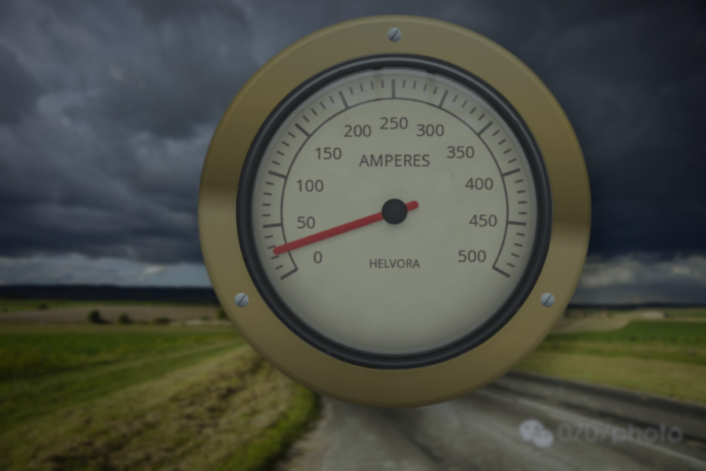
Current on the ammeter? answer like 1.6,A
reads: 25,A
